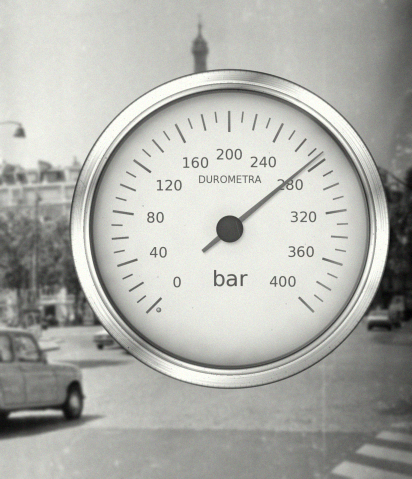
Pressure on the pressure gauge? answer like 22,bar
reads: 275,bar
